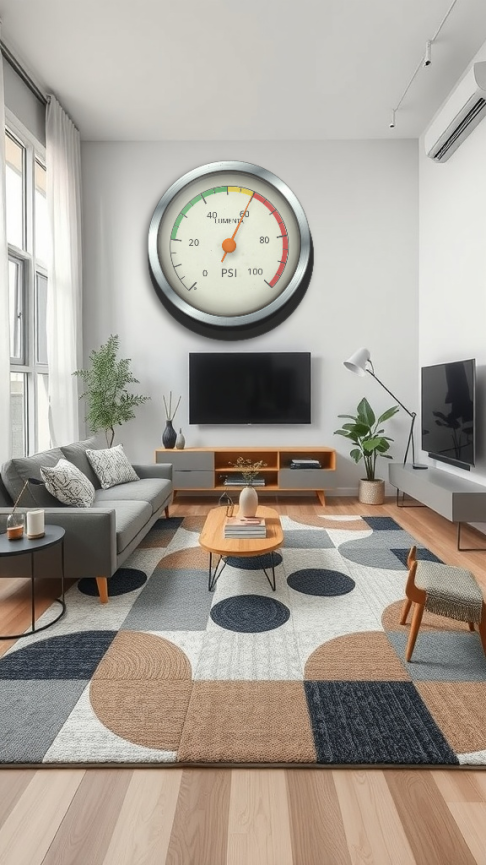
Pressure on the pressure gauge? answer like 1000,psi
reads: 60,psi
